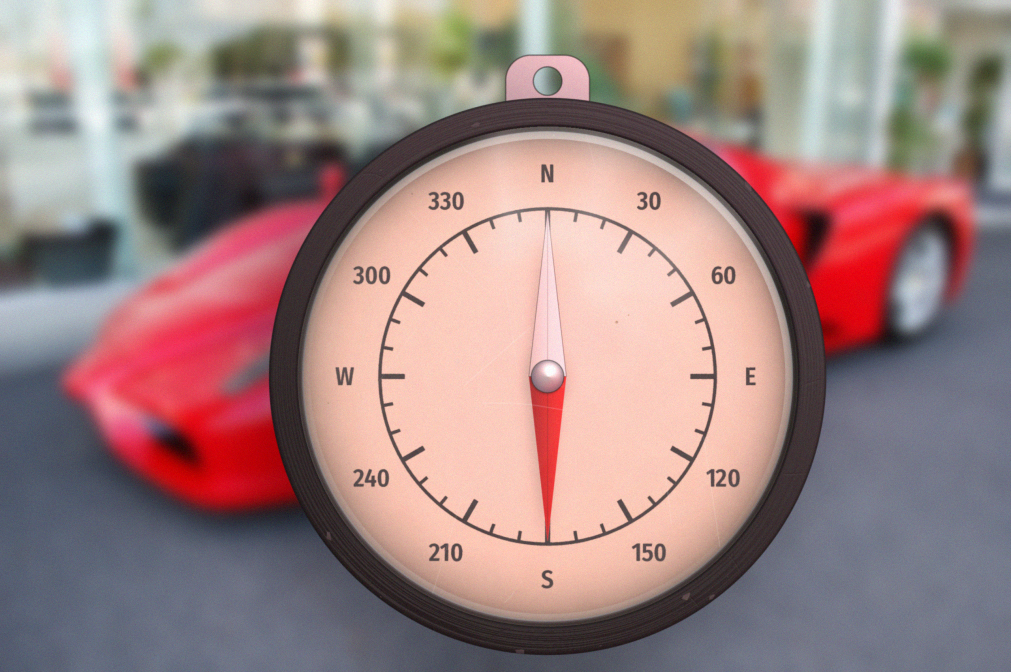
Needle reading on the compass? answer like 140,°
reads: 180,°
